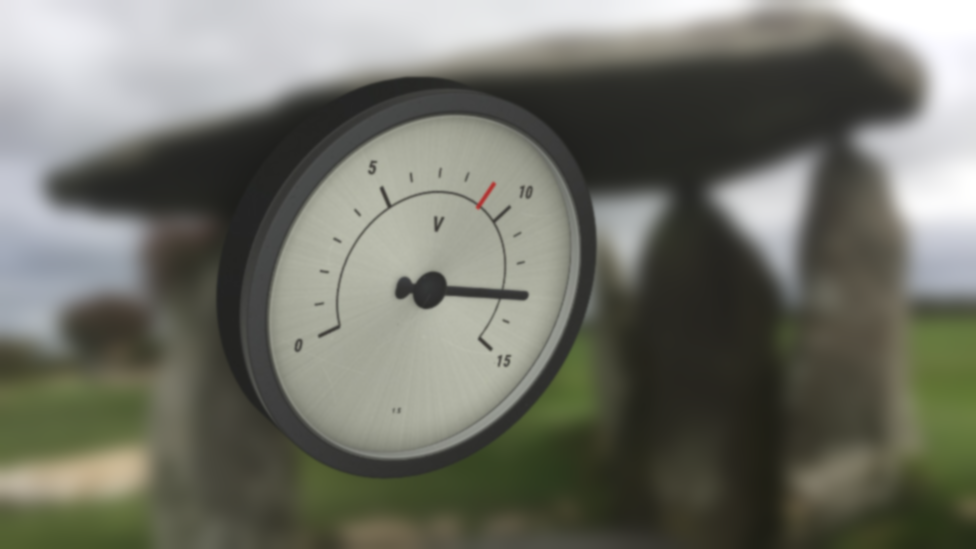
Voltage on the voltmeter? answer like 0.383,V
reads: 13,V
